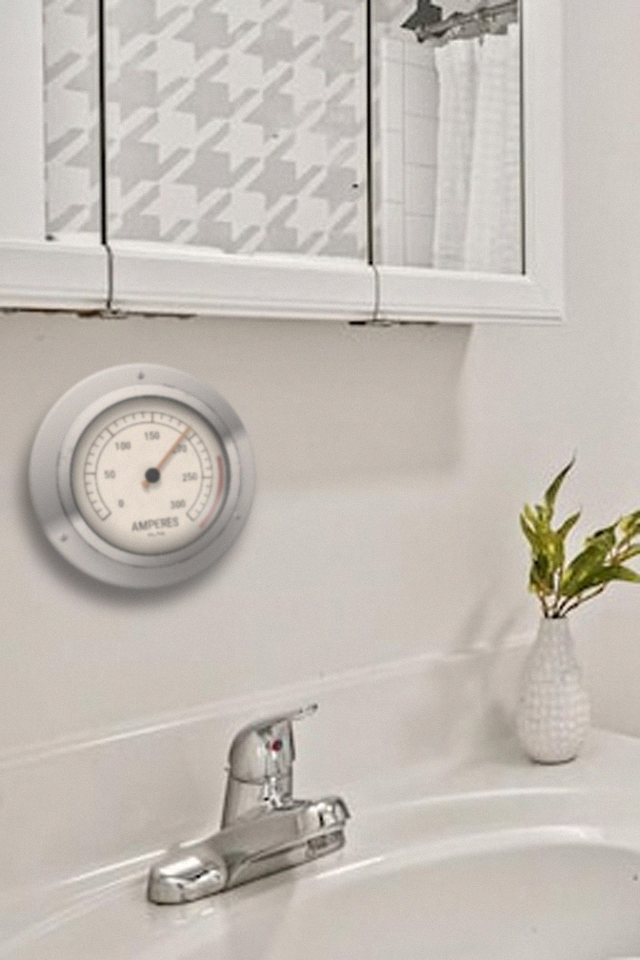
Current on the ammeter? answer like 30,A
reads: 190,A
